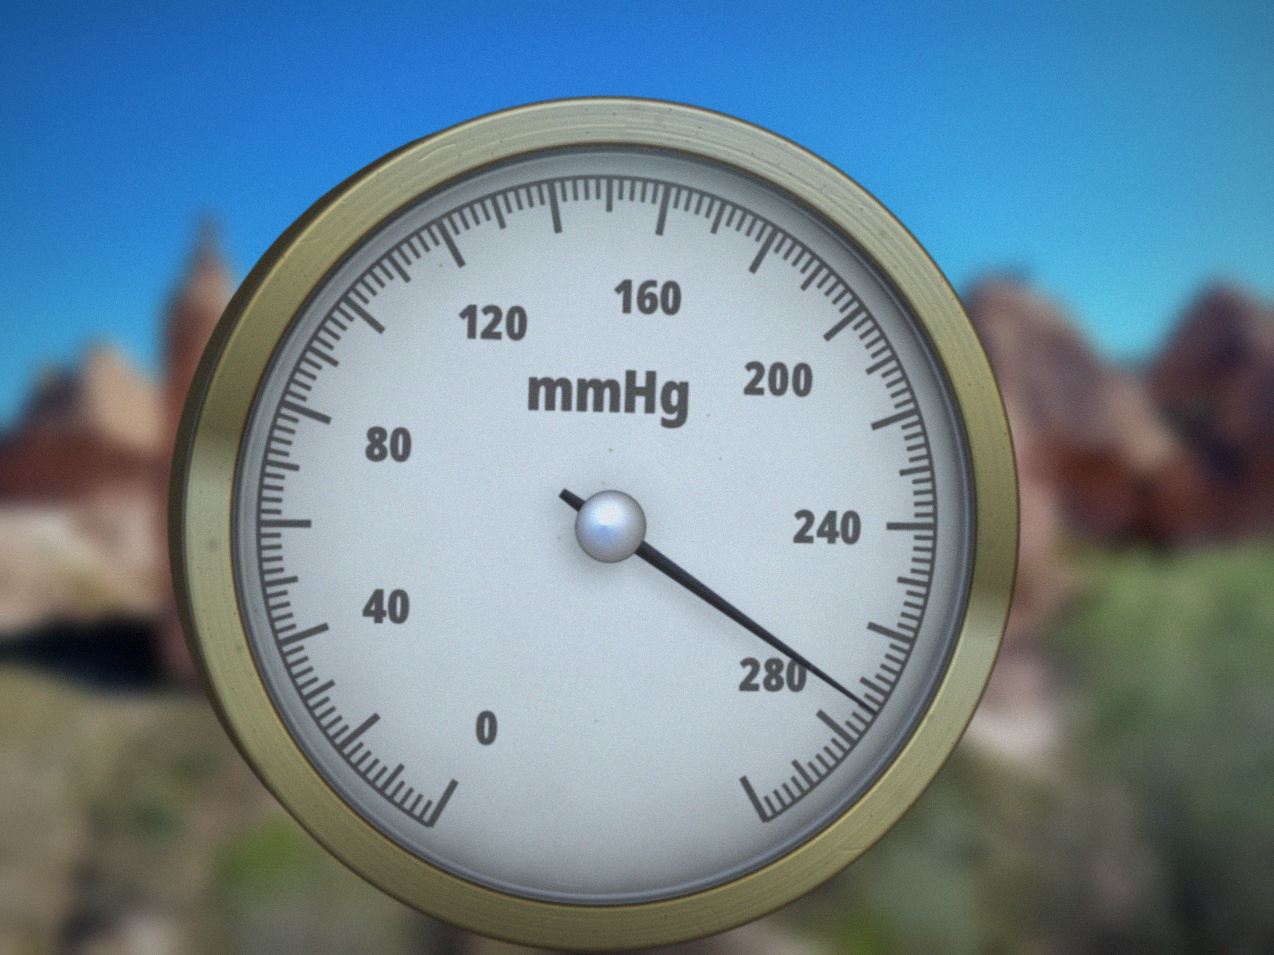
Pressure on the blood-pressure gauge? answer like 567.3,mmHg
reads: 274,mmHg
